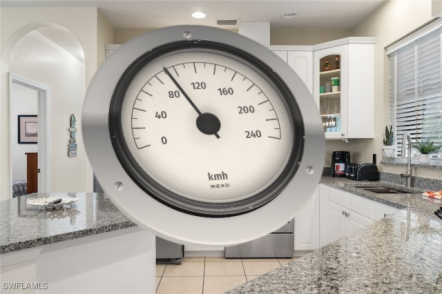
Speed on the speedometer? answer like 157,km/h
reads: 90,km/h
